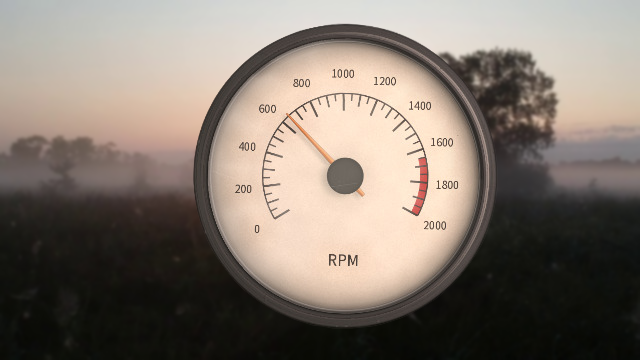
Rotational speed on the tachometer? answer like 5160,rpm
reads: 650,rpm
